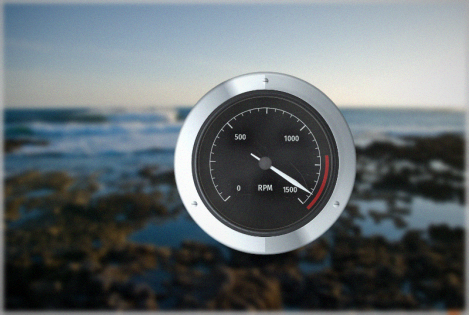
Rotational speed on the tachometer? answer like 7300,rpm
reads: 1425,rpm
